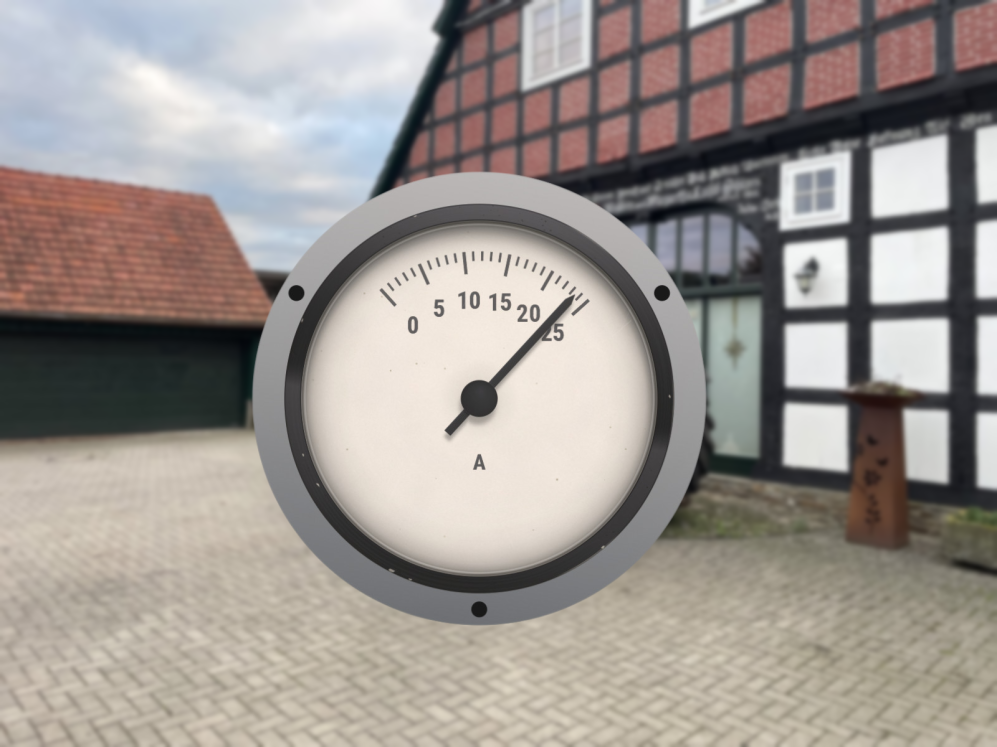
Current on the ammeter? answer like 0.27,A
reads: 23.5,A
